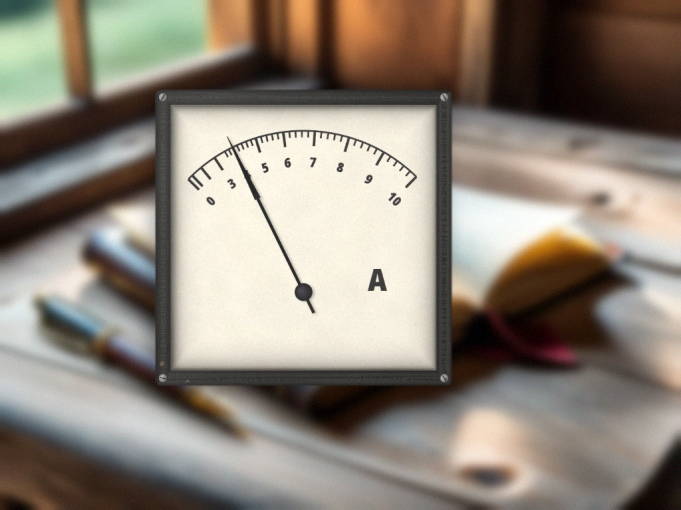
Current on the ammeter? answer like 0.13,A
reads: 4,A
